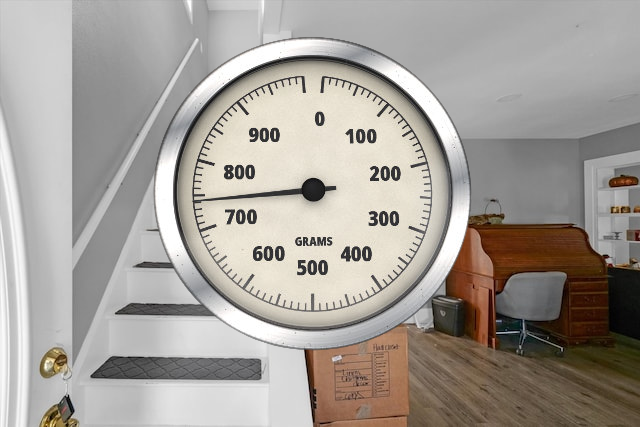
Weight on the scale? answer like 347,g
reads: 740,g
